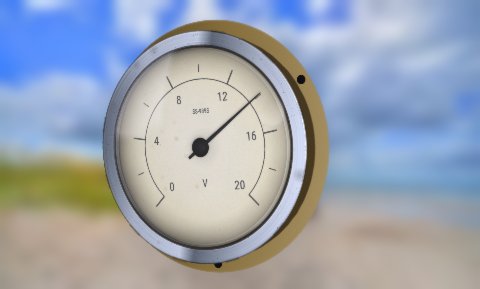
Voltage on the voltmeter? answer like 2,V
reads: 14,V
